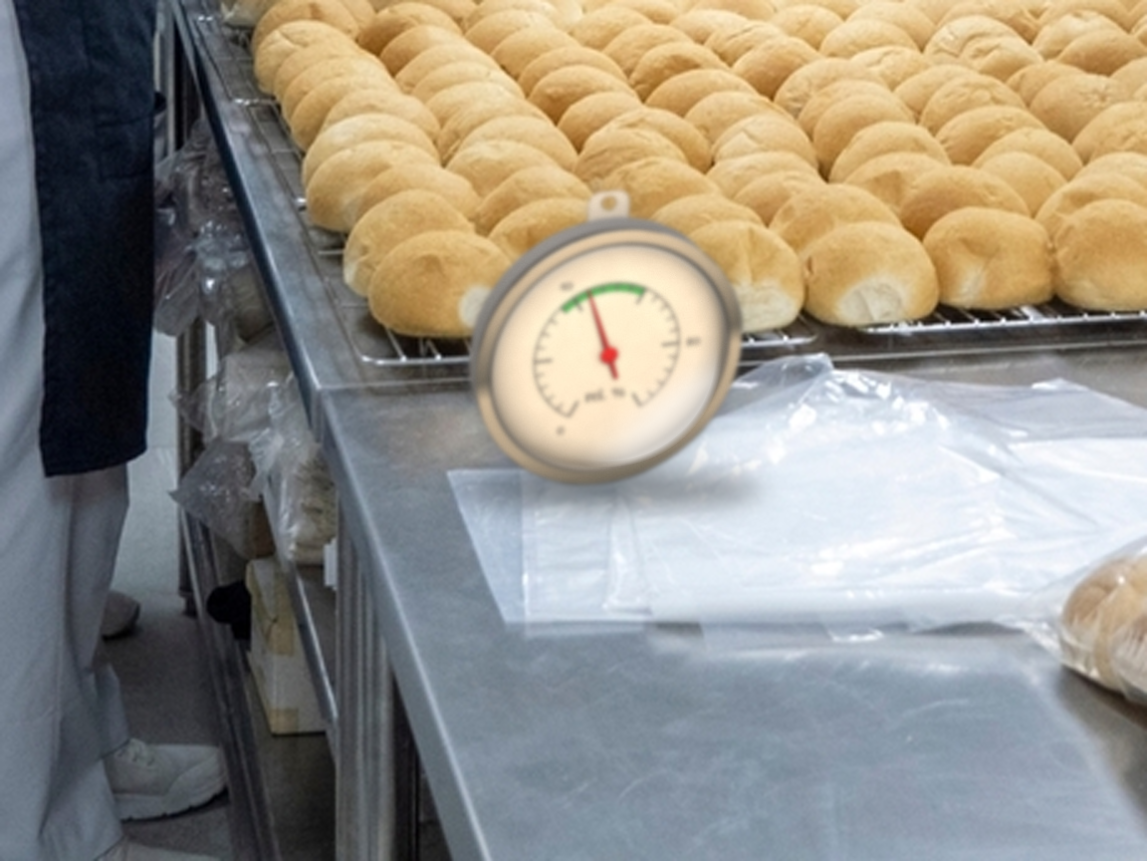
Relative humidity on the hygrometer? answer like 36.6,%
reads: 44,%
